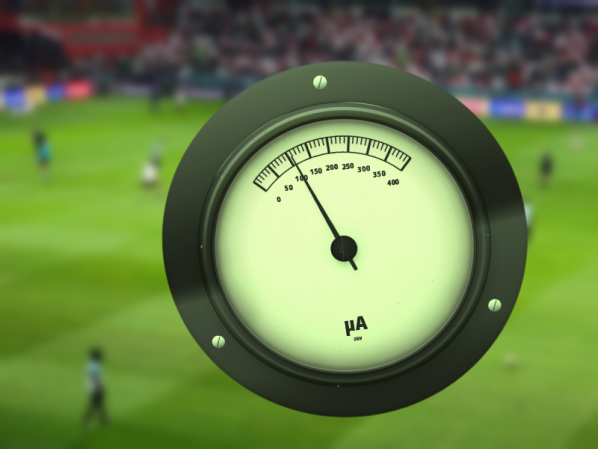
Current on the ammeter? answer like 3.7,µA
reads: 110,µA
